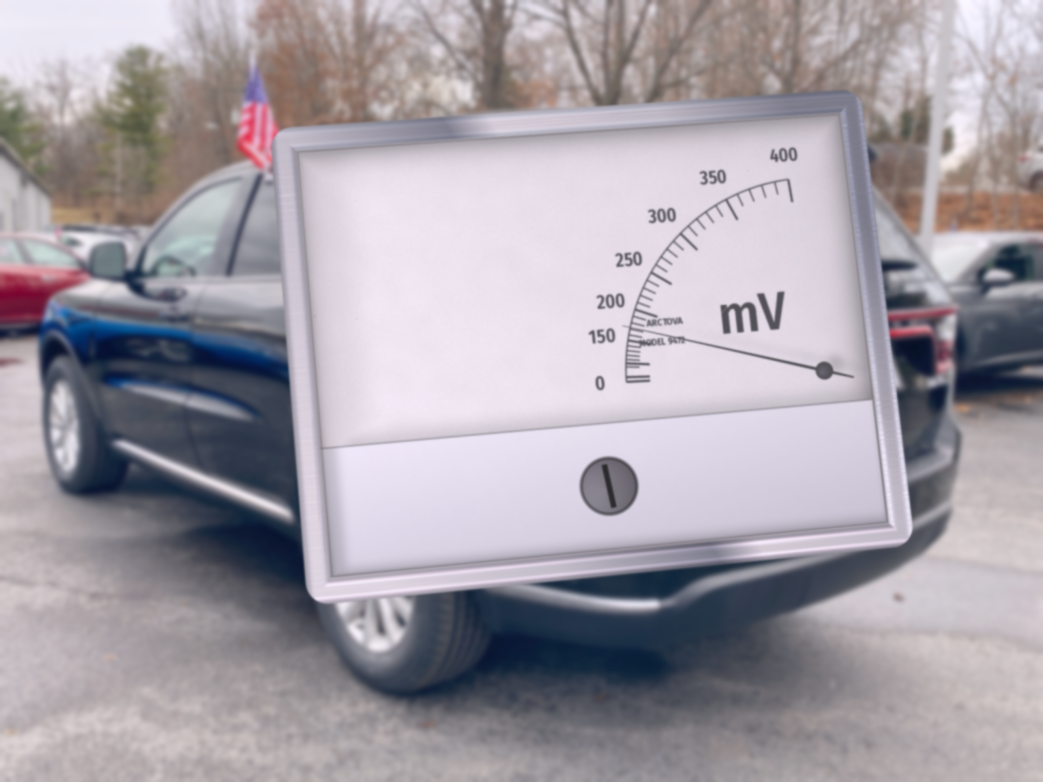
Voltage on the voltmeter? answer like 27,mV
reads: 170,mV
